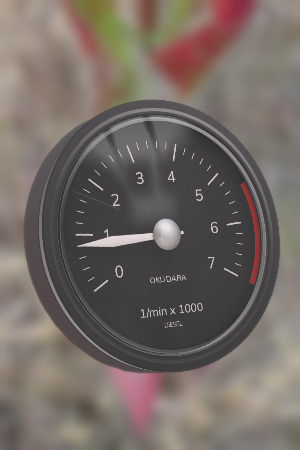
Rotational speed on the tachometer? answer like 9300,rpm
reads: 800,rpm
